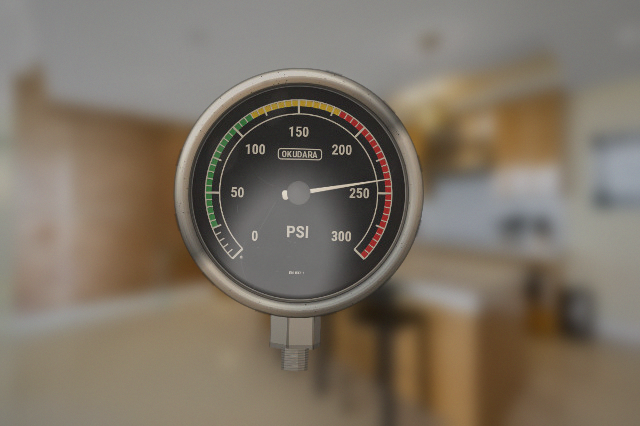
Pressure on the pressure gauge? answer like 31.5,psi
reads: 240,psi
